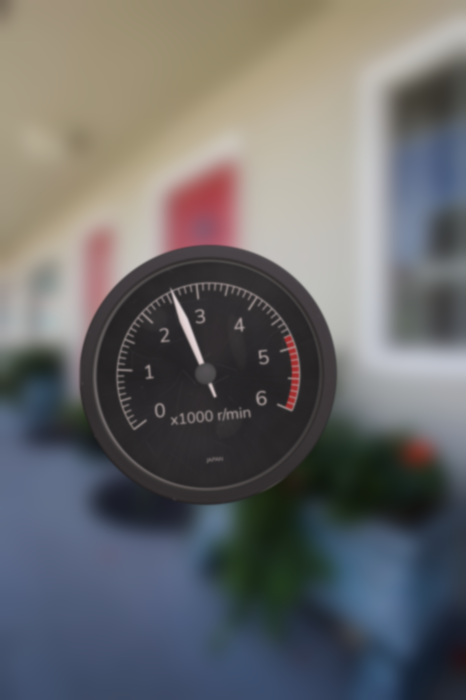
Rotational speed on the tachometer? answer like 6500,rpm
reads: 2600,rpm
